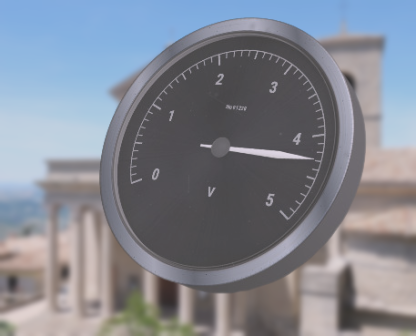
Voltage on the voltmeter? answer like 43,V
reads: 4.3,V
